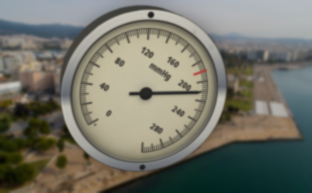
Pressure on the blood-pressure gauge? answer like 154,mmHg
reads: 210,mmHg
